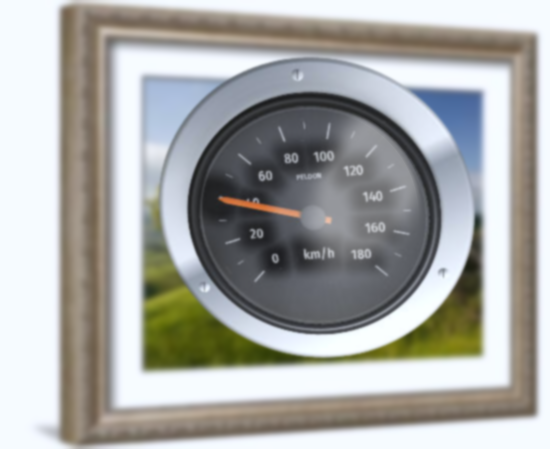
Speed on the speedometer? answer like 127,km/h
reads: 40,km/h
